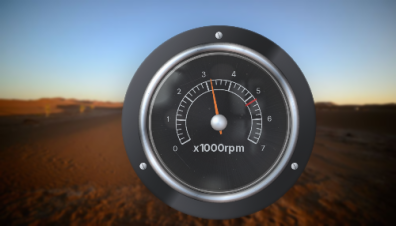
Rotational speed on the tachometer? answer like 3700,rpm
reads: 3200,rpm
